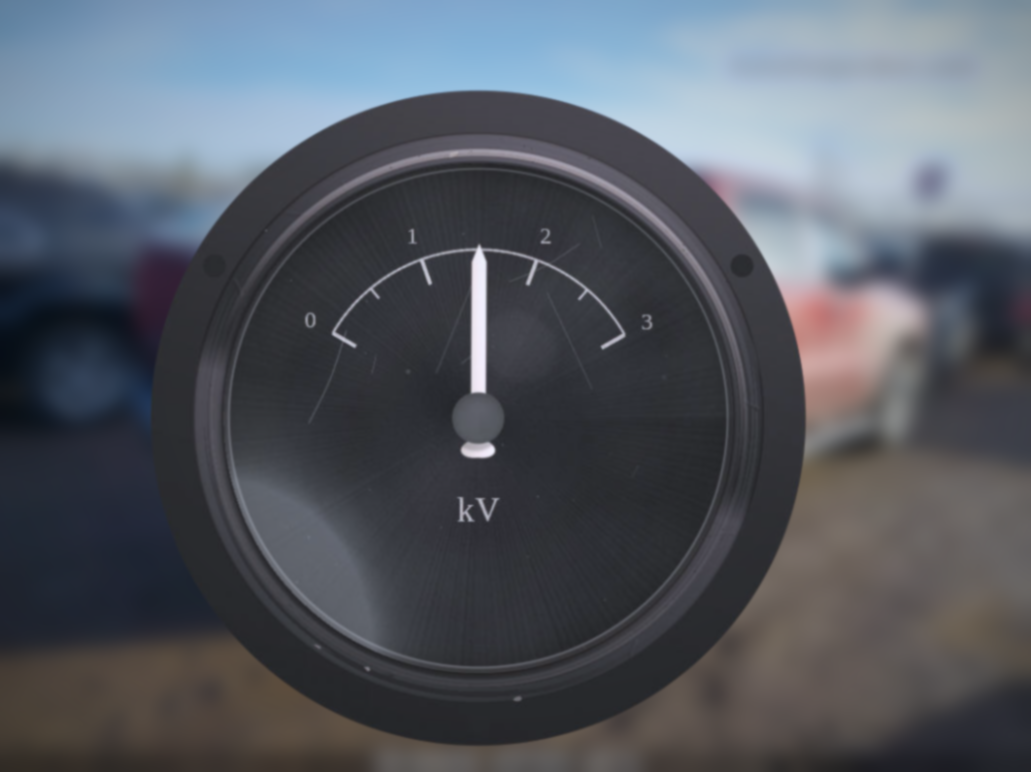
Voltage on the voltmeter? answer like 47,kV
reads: 1.5,kV
